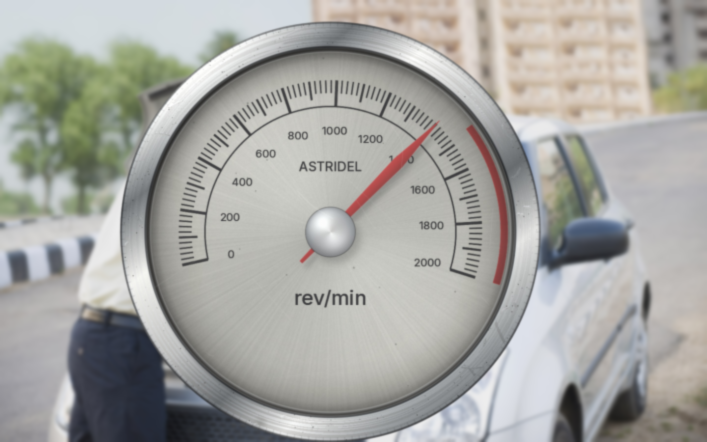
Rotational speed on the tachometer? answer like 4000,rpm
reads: 1400,rpm
